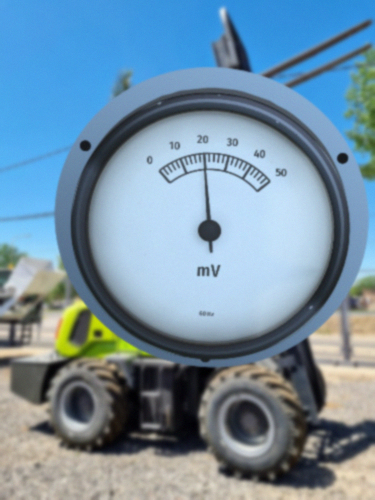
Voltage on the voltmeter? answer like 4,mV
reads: 20,mV
